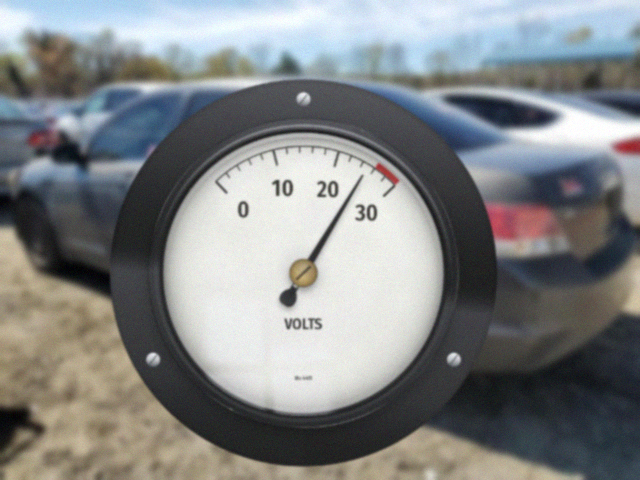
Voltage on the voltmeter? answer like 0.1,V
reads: 25,V
